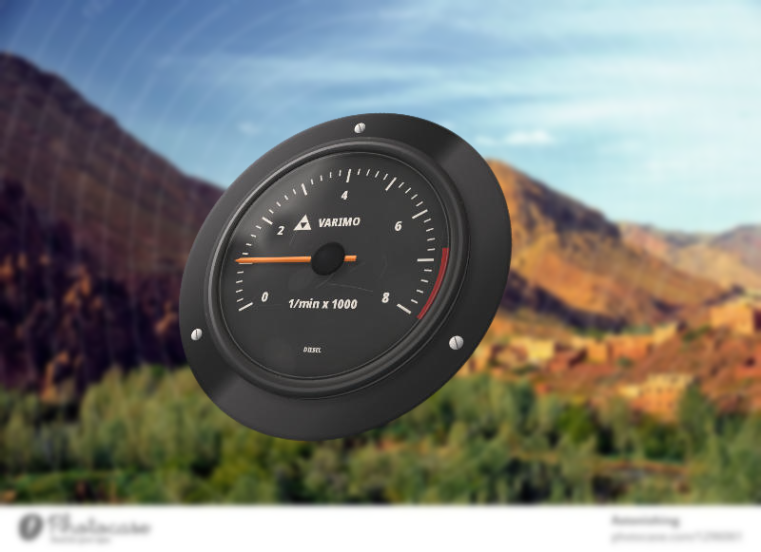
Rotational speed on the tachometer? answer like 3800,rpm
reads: 1000,rpm
